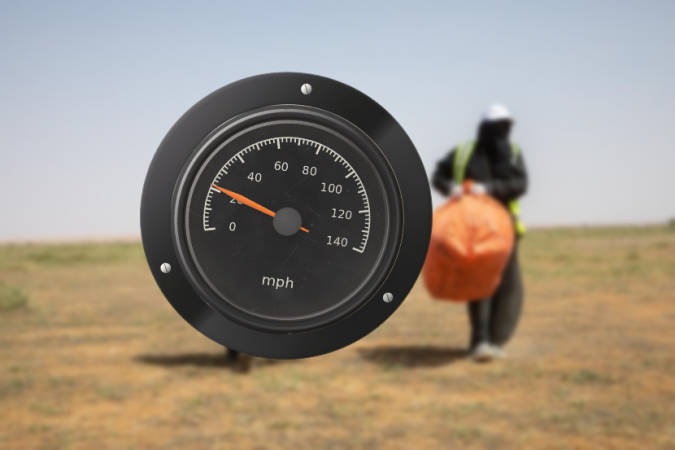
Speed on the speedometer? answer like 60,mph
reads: 22,mph
